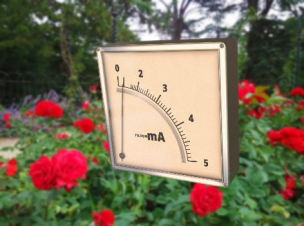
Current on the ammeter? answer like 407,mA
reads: 1,mA
